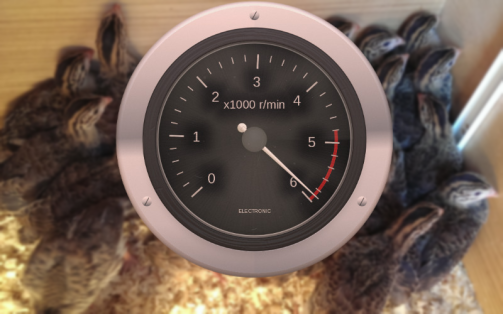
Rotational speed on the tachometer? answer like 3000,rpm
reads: 5900,rpm
